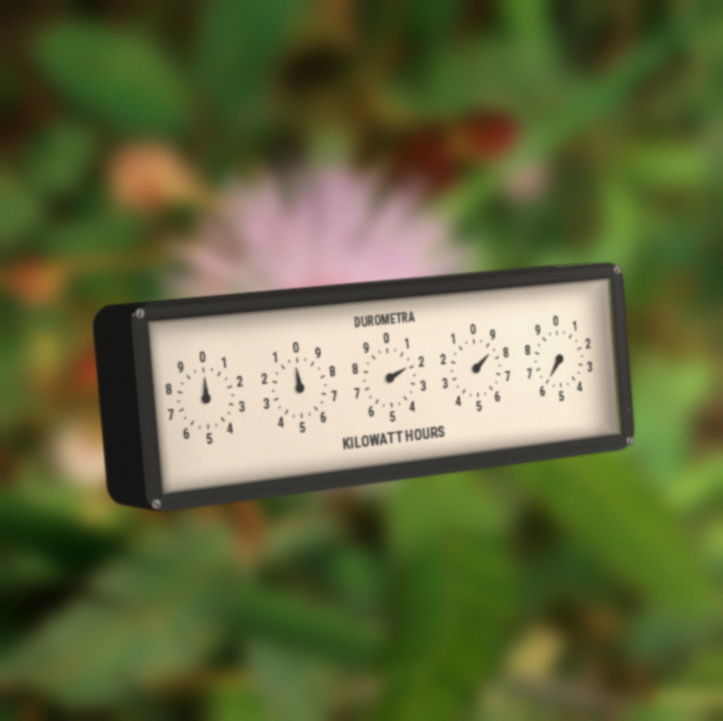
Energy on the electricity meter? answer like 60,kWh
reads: 186,kWh
